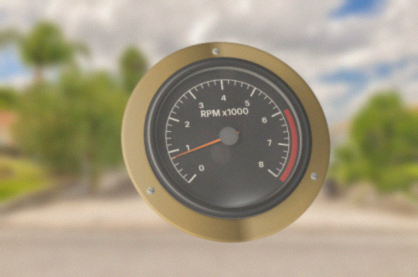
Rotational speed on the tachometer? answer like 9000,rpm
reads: 800,rpm
